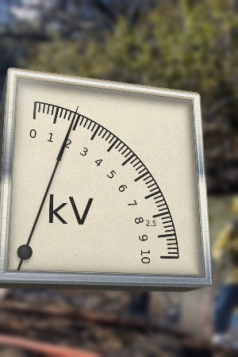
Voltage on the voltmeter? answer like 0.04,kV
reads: 1.8,kV
